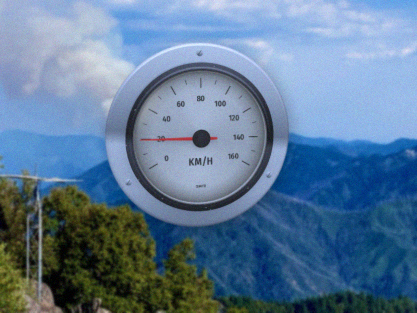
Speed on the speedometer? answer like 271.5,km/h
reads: 20,km/h
